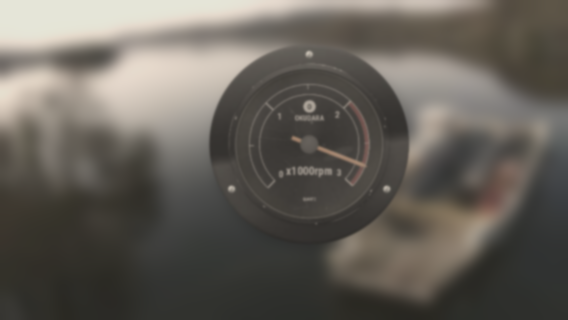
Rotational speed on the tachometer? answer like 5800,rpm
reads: 2750,rpm
